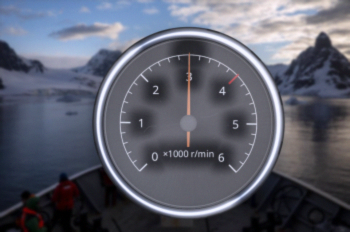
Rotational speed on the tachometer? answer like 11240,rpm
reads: 3000,rpm
